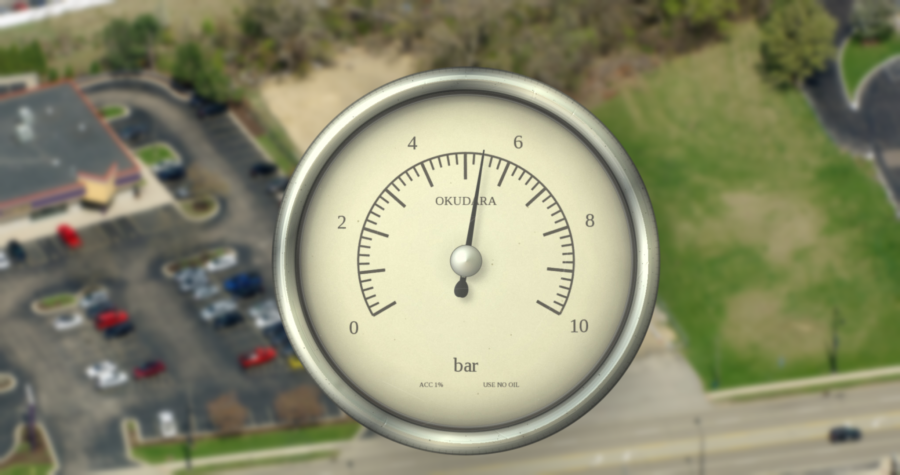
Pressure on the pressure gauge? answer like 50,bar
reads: 5.4,bar
